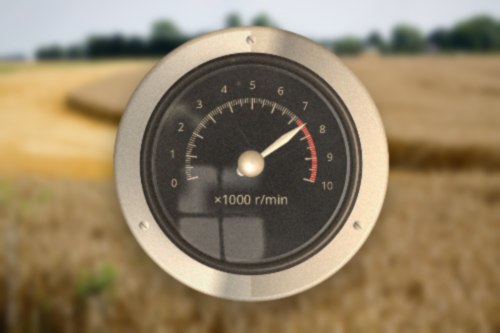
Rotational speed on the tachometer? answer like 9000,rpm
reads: 7500,rpm
